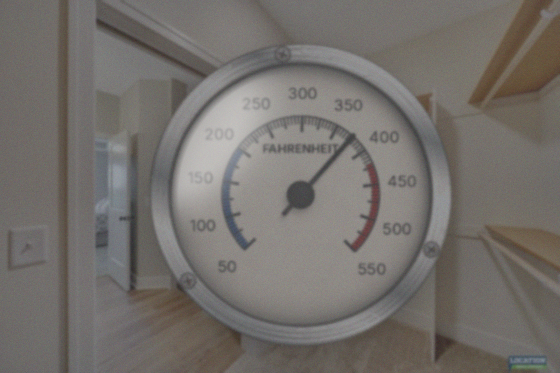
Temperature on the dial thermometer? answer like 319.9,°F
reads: 375,°F
